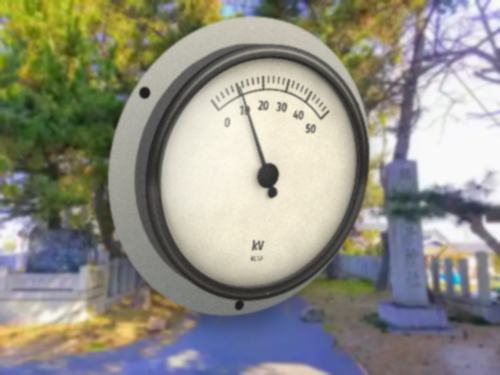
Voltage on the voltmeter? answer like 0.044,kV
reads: 10,kV
